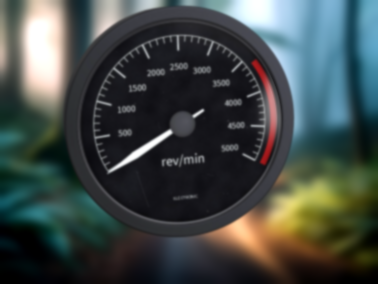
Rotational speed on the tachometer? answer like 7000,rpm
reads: 0,rpm
